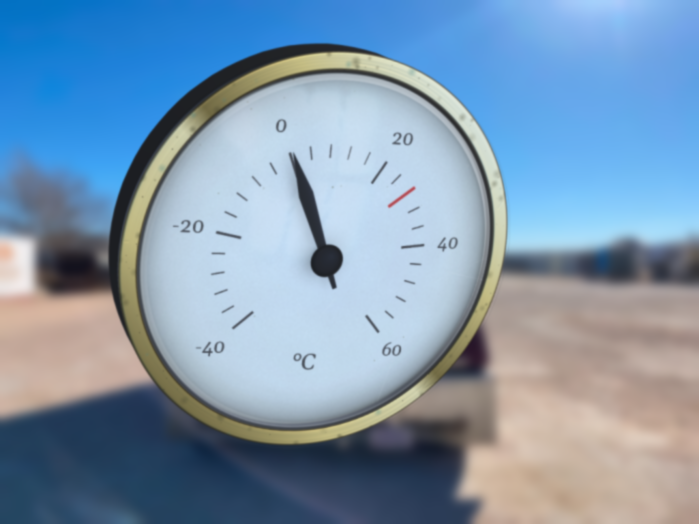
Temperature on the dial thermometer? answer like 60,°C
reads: 0,°C
